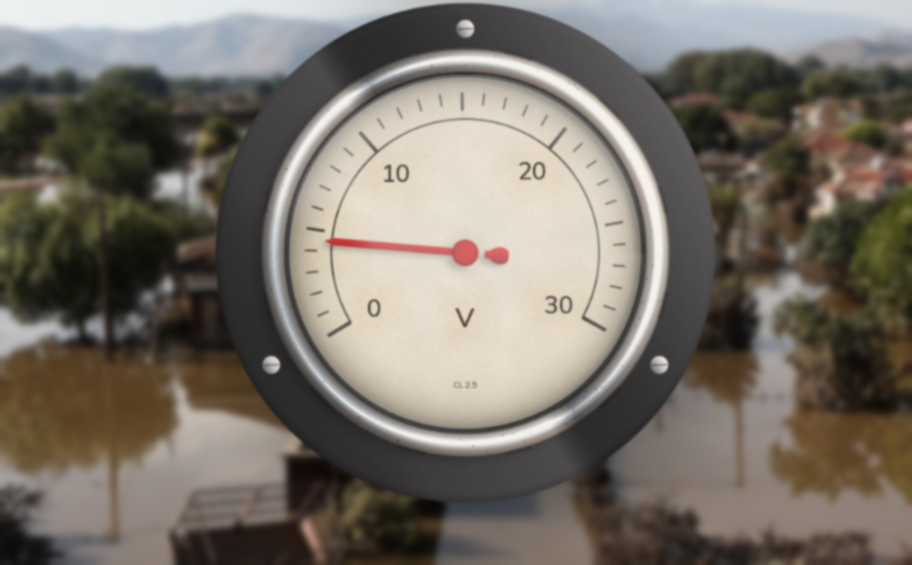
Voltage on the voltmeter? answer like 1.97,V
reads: 4.5,V
